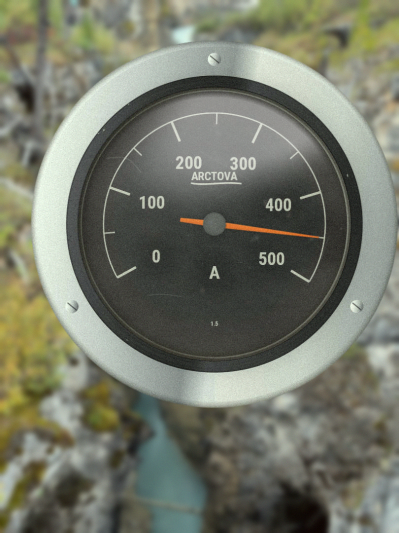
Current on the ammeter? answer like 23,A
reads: 450,A
